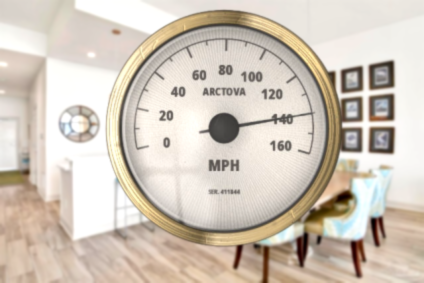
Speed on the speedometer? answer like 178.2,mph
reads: 140,mph
